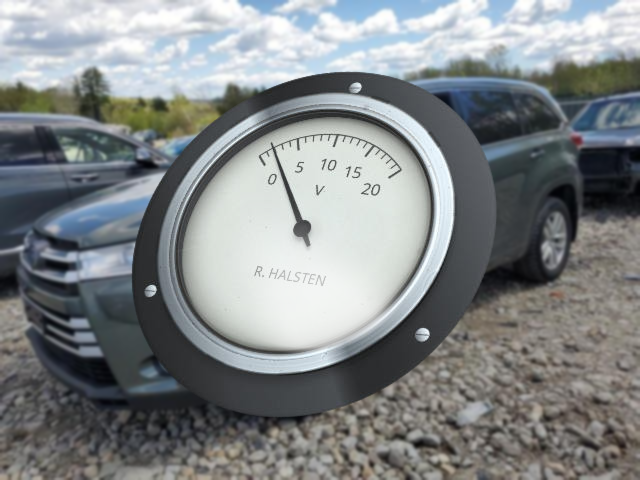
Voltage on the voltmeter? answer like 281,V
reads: 2,V
